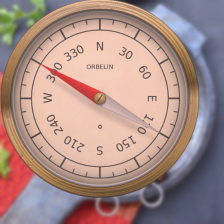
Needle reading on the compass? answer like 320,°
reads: 300,°
